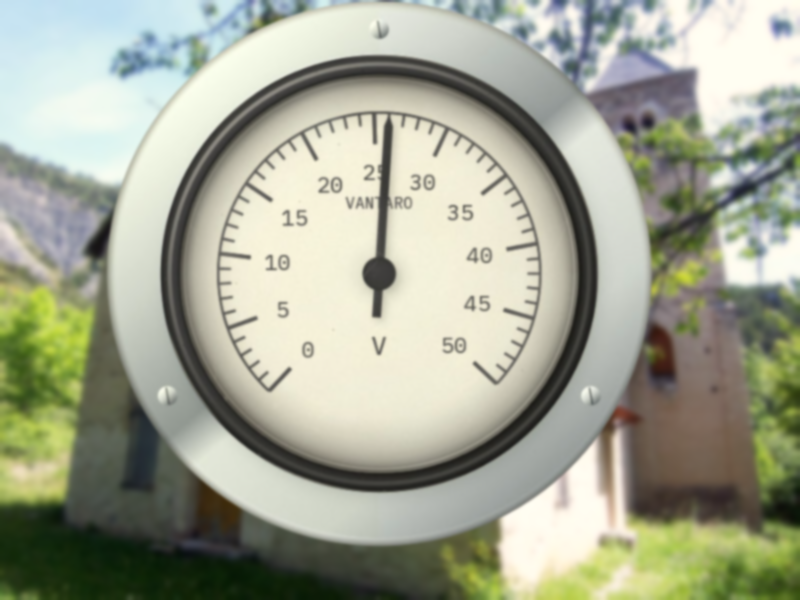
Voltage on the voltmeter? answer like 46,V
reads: 26,V
